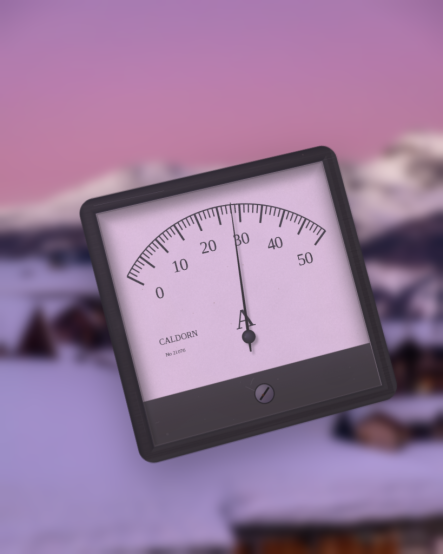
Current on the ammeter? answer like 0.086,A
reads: 28,A
